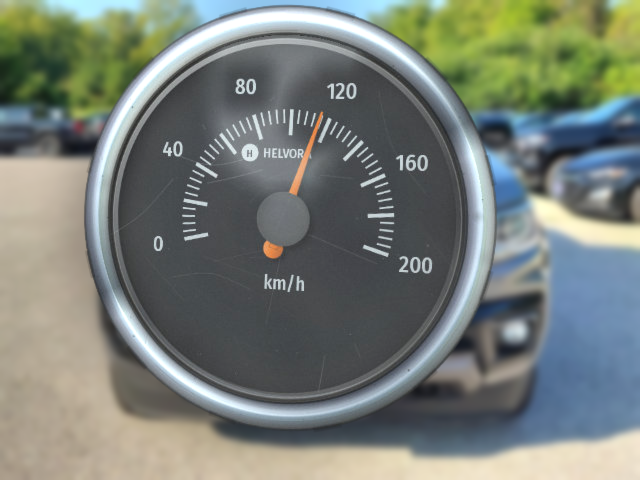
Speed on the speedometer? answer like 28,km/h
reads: 116,km/h
